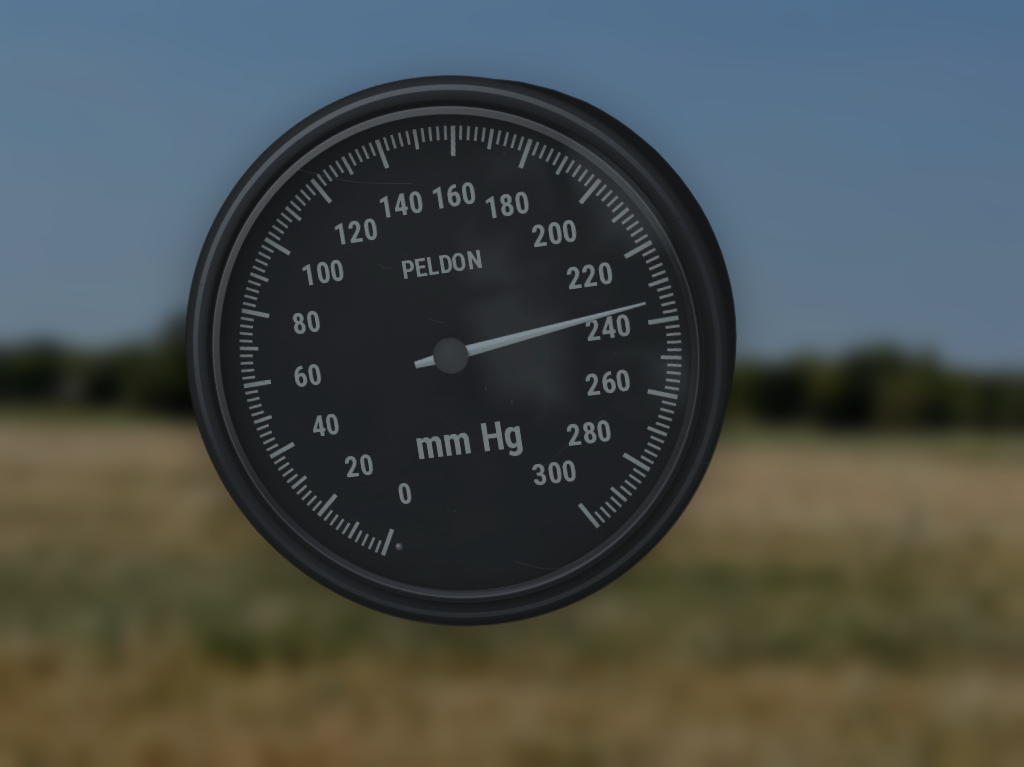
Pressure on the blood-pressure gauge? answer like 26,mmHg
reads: 234,mmHg
